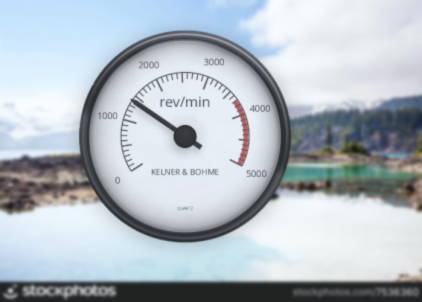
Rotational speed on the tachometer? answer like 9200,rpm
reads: 1400,rpm
